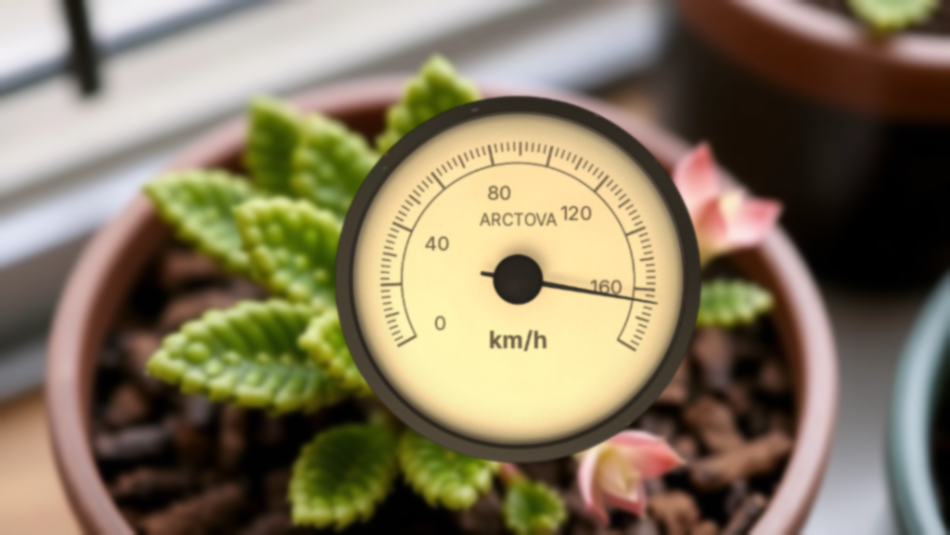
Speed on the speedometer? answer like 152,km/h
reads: 164,km/h
